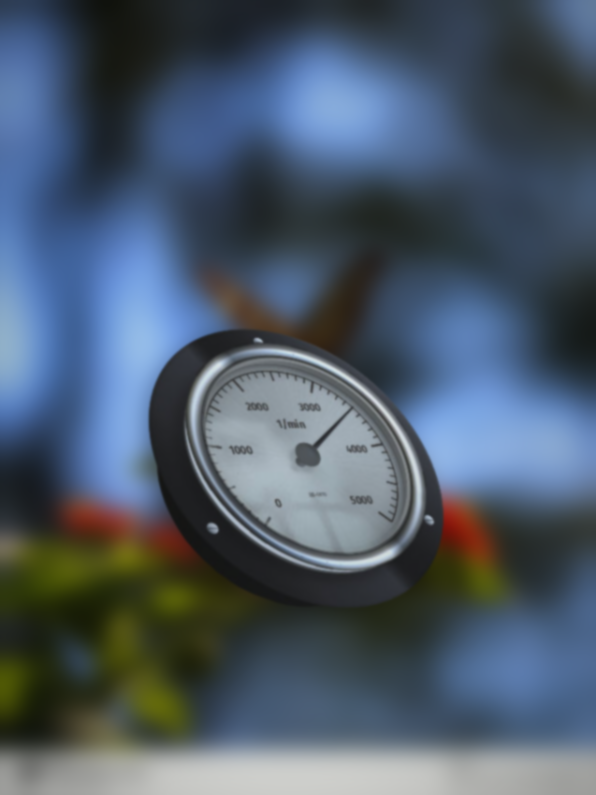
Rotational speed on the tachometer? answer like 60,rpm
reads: 3500,rpm
